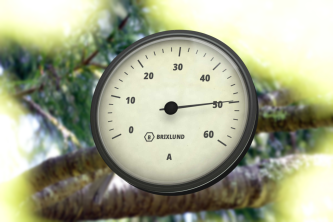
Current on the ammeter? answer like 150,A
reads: 50,A
